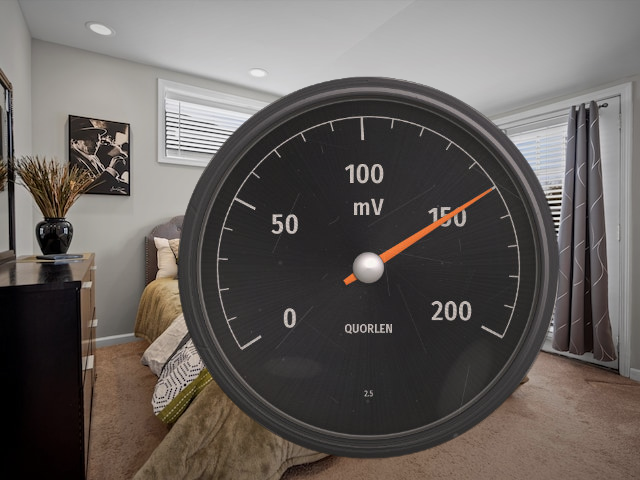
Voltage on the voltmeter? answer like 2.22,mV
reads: 150,mV
